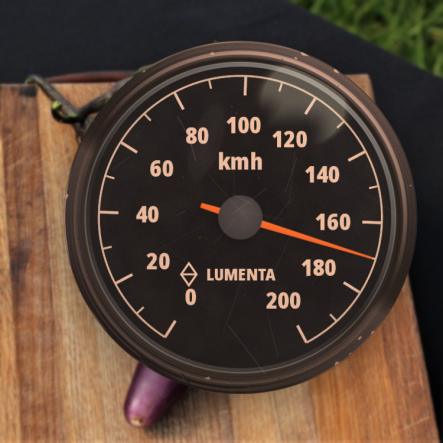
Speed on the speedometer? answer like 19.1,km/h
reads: 170,km/h
